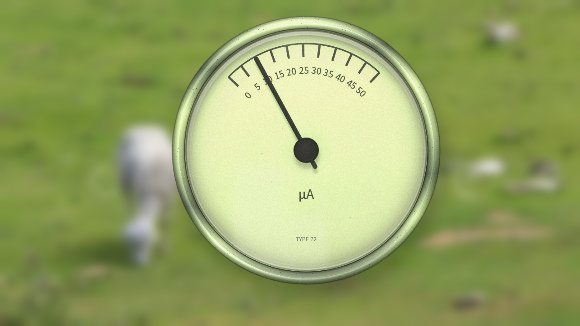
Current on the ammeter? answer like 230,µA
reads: 10,µA
